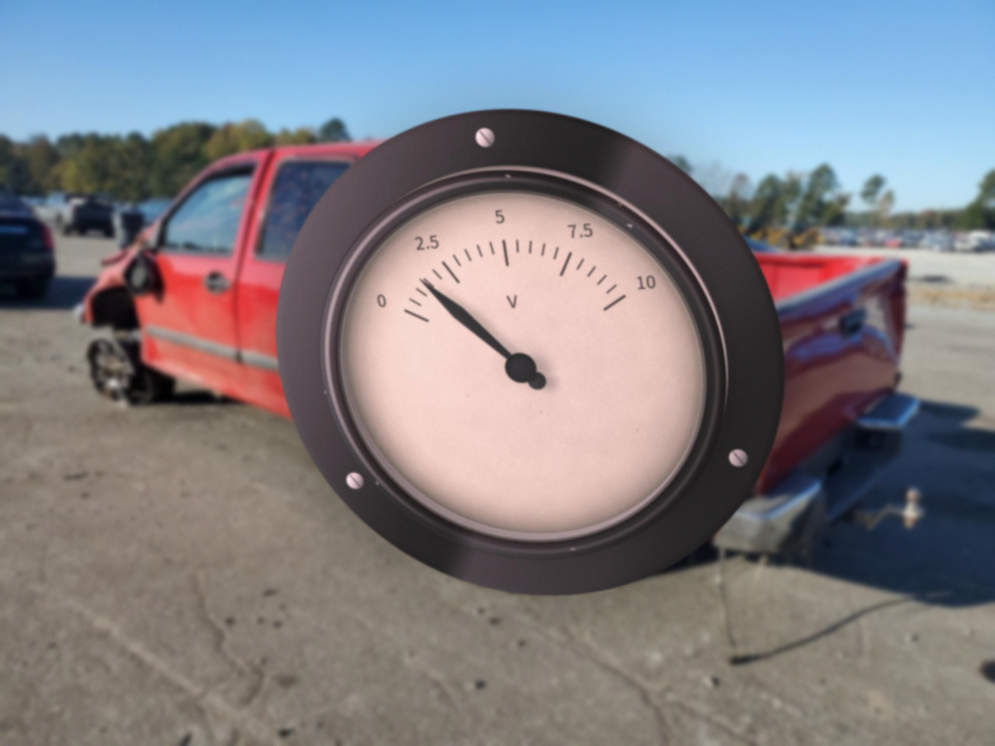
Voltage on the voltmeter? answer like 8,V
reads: 1.5,V
